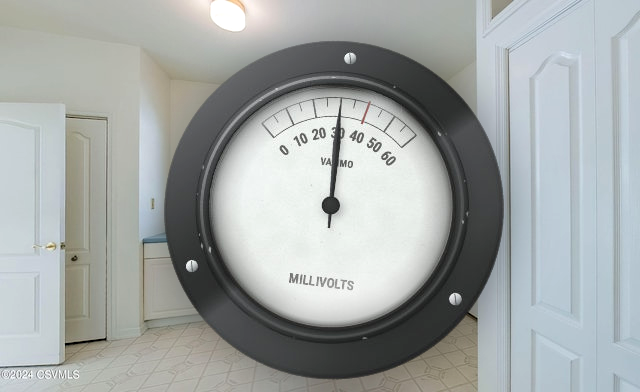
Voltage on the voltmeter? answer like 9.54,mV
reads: 30,mV
